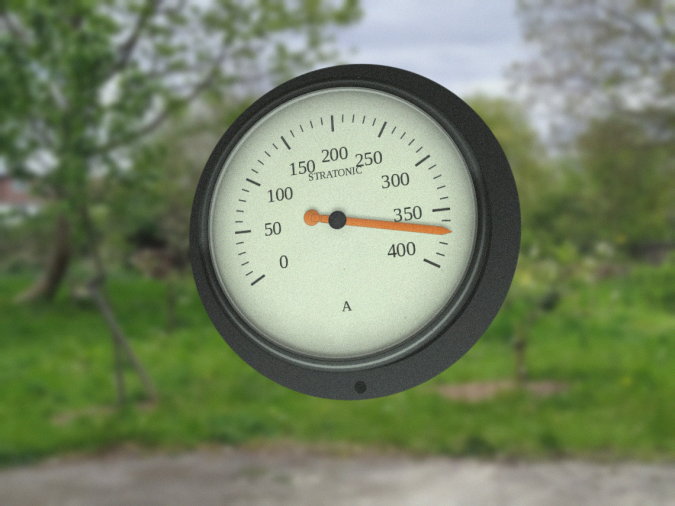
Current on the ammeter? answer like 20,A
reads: 370,A
